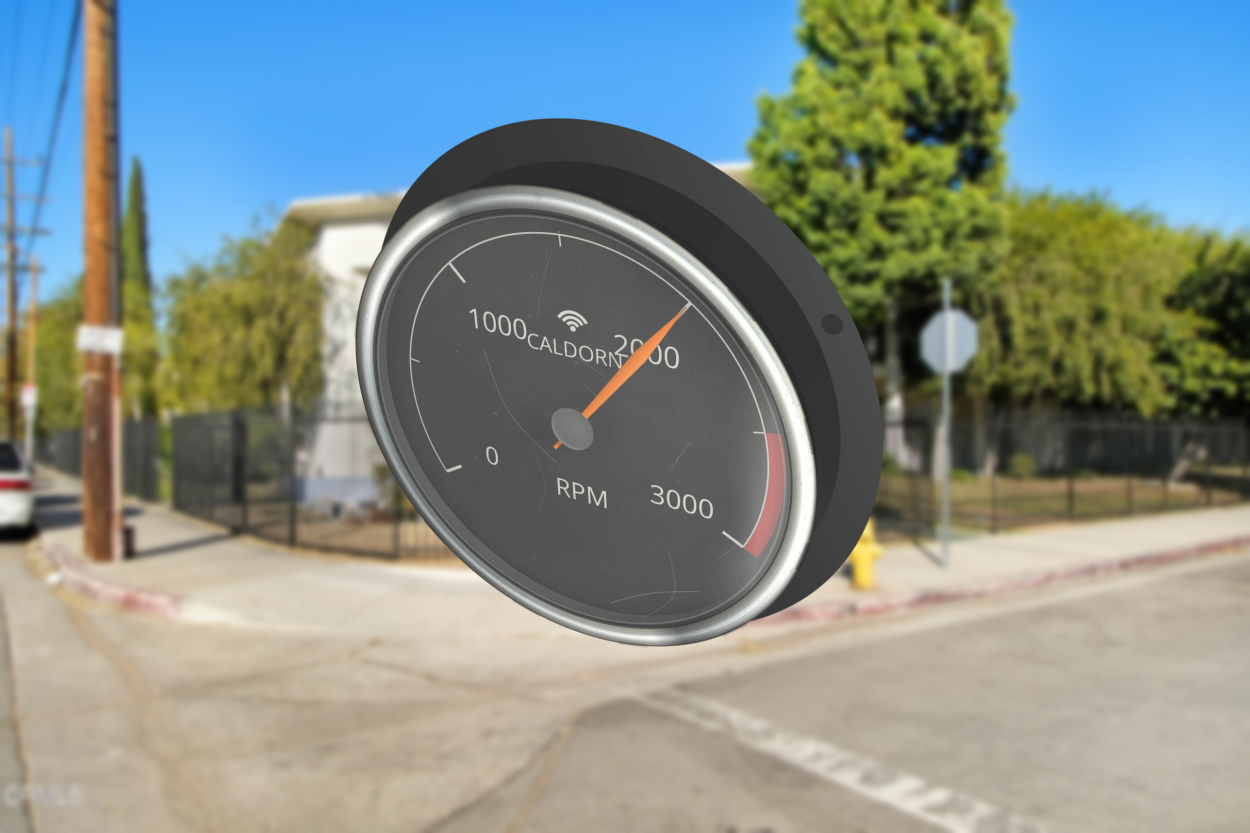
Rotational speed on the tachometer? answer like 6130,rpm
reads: 2000,rpm
